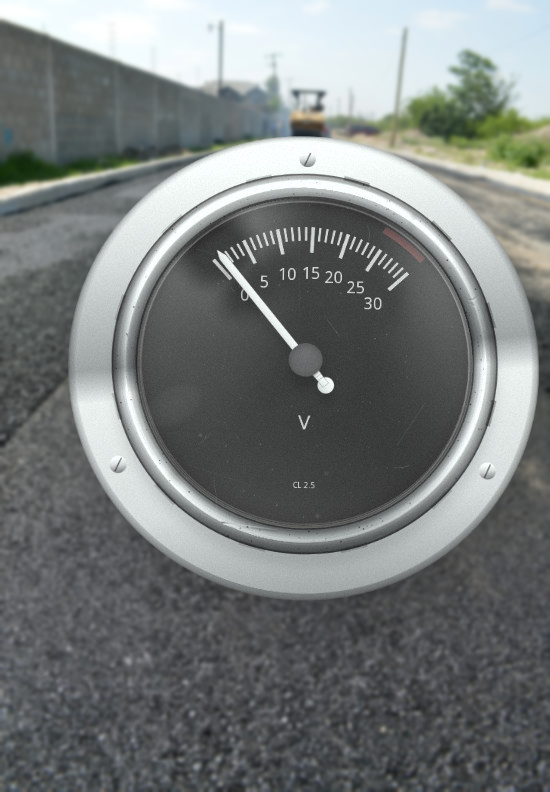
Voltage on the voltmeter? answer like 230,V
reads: 1,V
